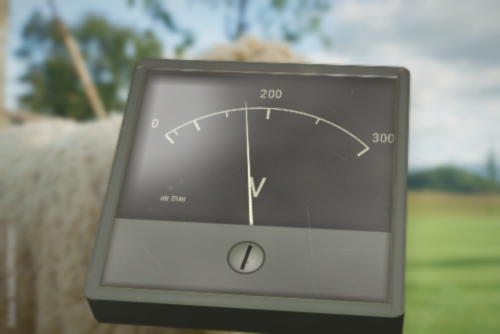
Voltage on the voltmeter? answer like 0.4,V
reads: 175,V
